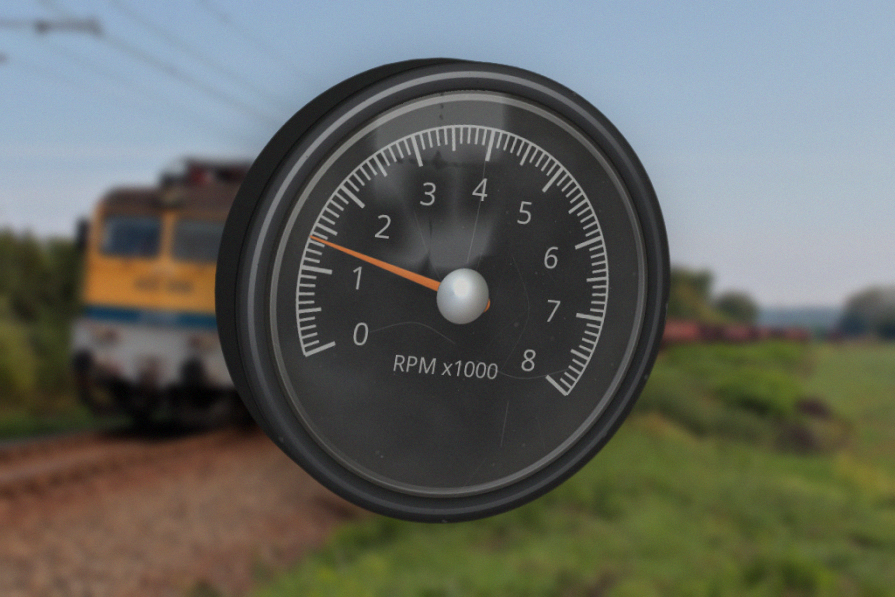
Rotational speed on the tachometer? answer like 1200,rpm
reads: 1350,rpm
